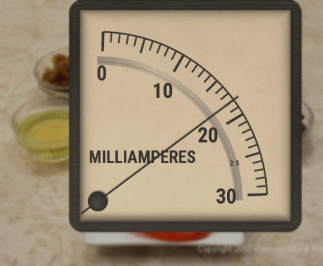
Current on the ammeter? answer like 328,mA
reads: 18,mA
